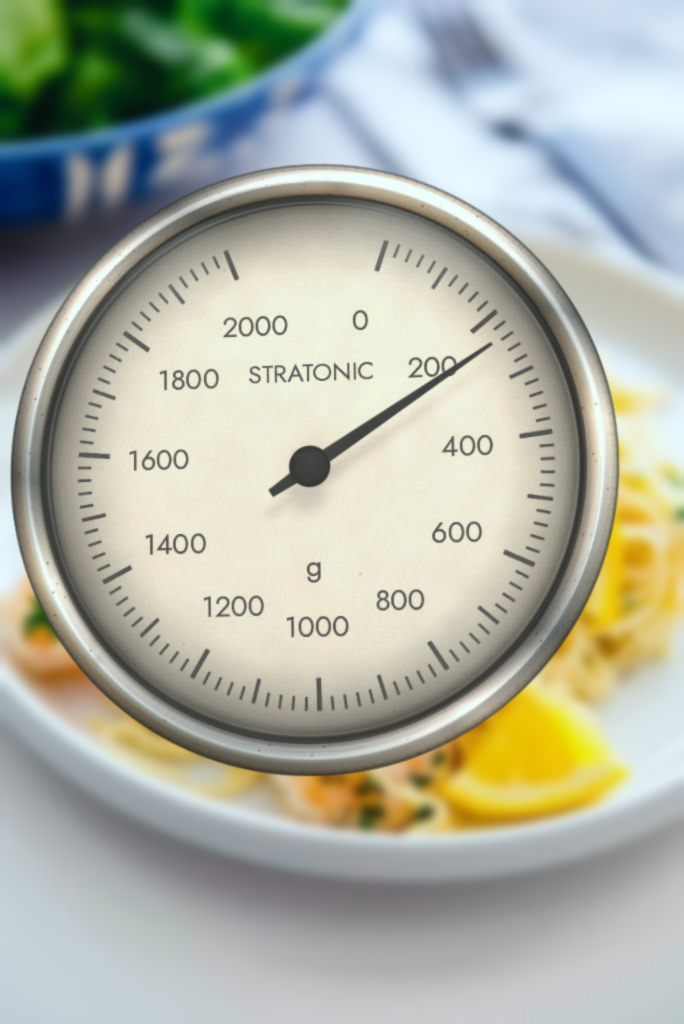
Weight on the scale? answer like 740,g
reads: 240,g
